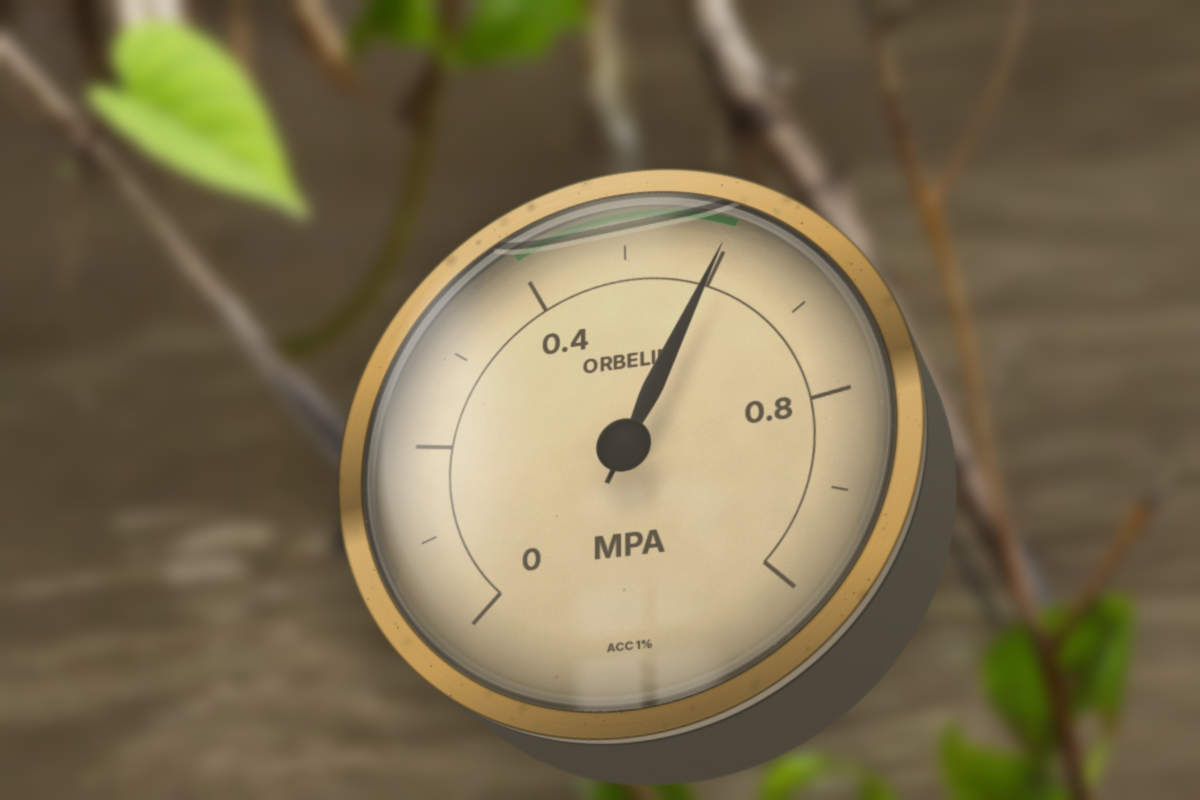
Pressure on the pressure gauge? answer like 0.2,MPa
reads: 0.6,MPa
